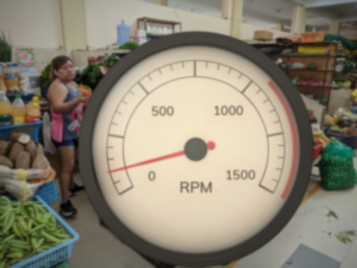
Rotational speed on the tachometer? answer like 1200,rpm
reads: 100,rpm
